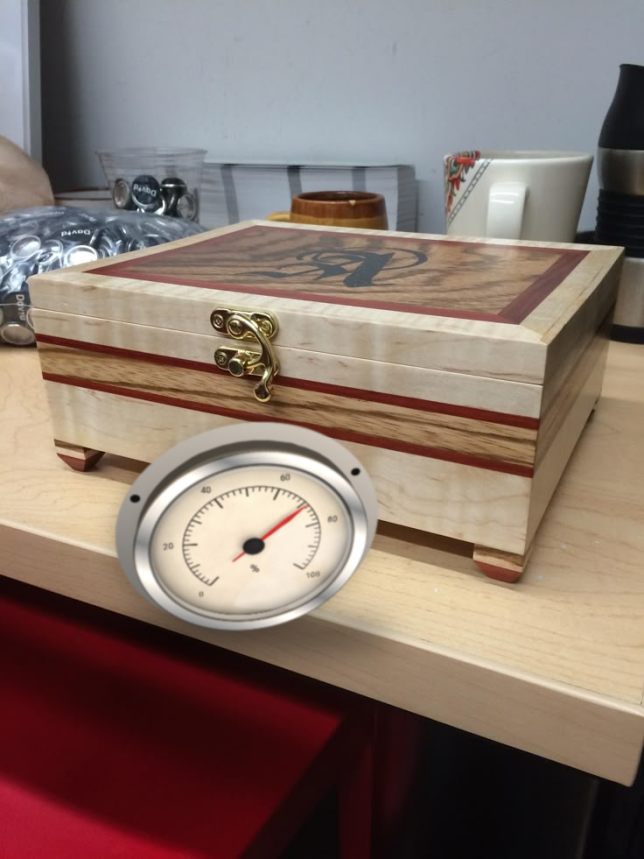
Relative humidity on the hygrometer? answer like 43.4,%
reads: 70,%
